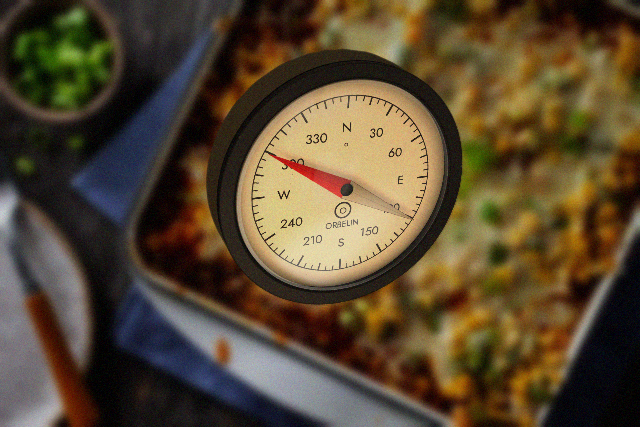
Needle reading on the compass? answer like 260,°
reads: 300,°
